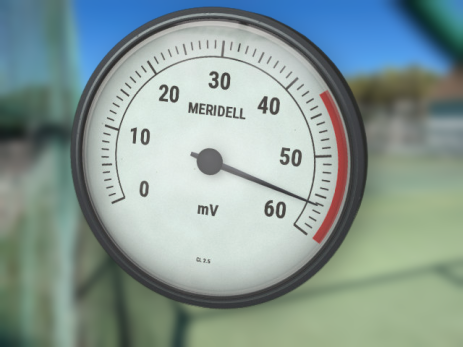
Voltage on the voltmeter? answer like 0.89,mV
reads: 56,mV
